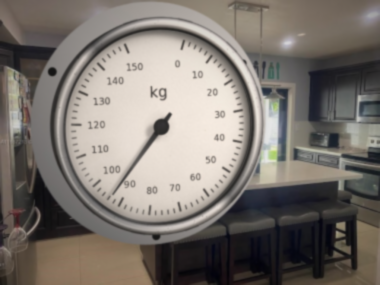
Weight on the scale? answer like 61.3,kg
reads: 94,kg
